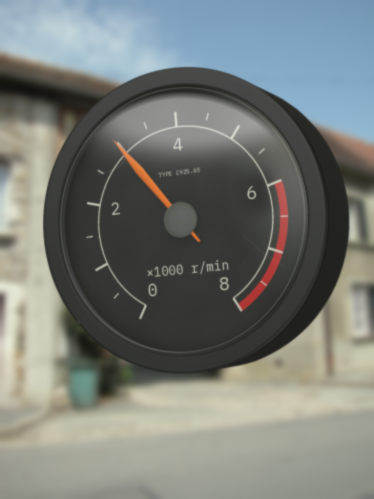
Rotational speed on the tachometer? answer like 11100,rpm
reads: 3000,rpm
